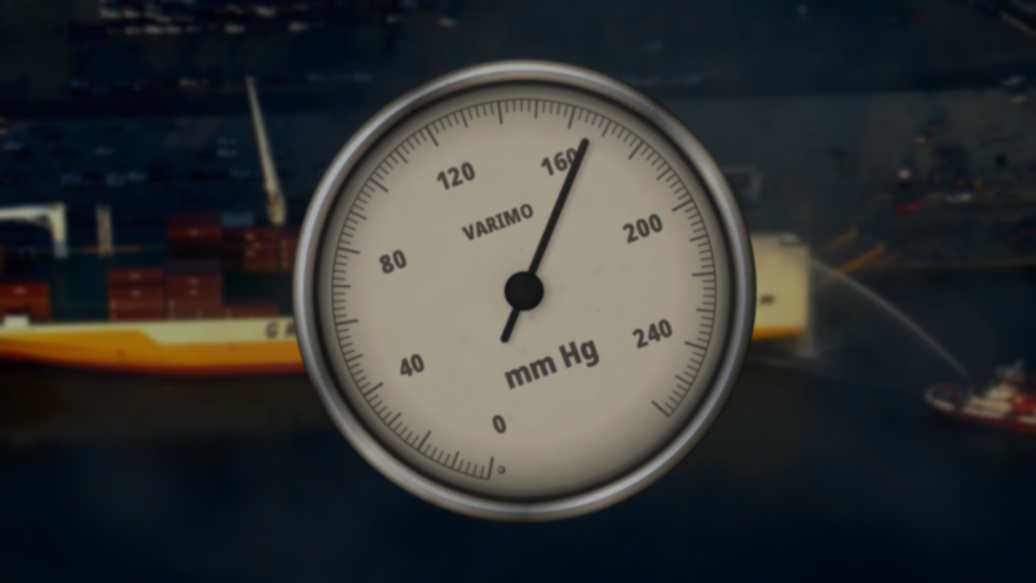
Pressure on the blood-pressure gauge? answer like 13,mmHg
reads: 166,mmHg
